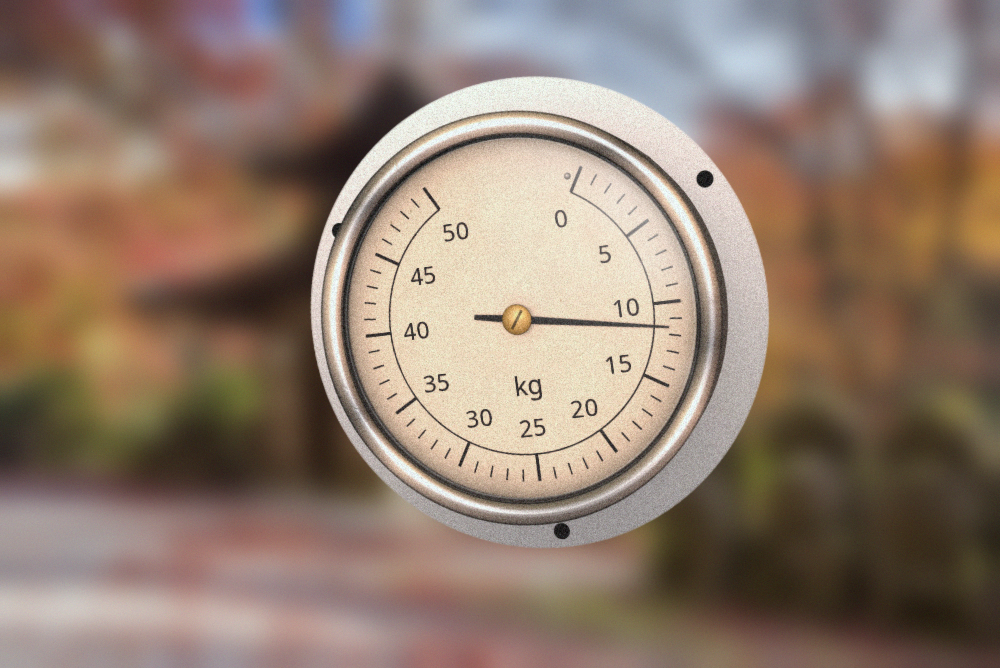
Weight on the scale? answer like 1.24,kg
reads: 11.5,kg
